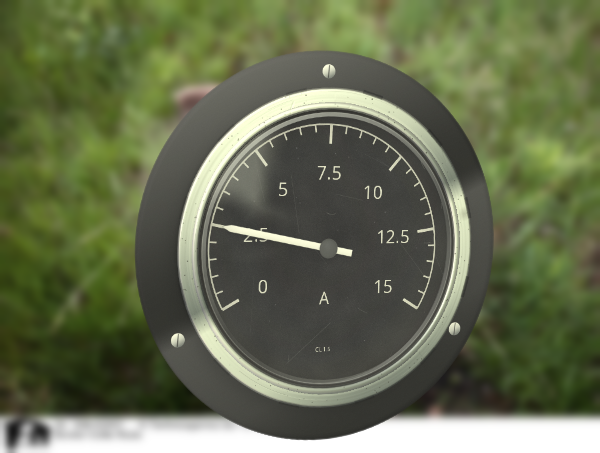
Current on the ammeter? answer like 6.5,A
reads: 2.5,A
